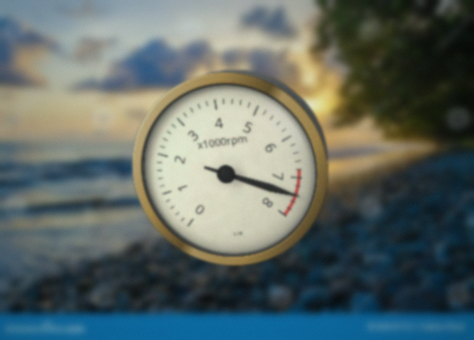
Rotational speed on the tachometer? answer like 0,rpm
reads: 7400,rpm
